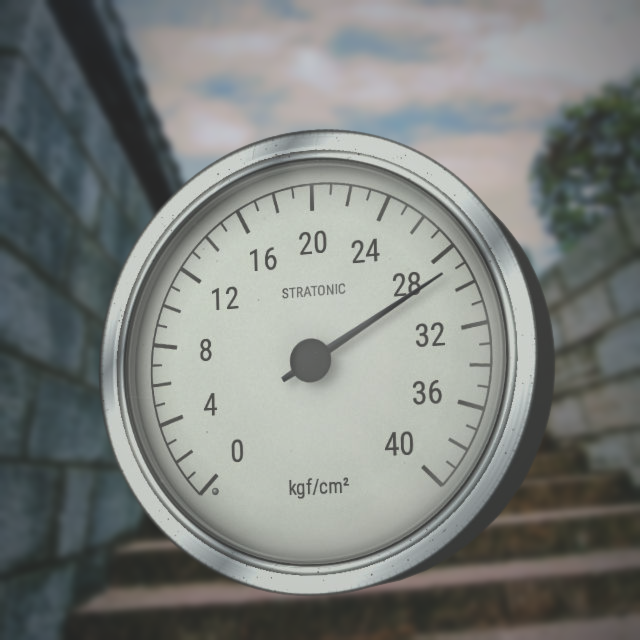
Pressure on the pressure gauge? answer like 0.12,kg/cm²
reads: 29,kg/cm²
